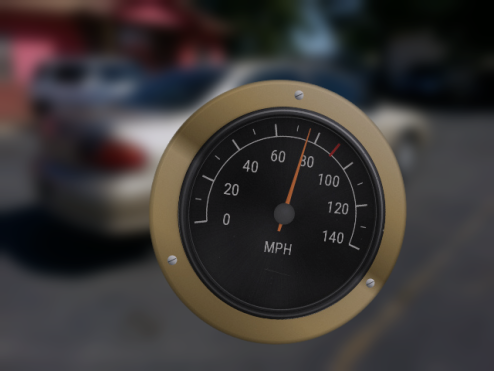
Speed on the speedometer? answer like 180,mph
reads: 75,mph
